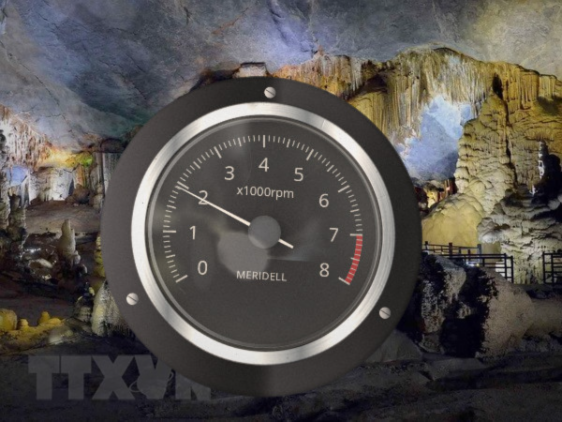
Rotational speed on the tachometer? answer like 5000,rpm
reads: 1900,rpm
